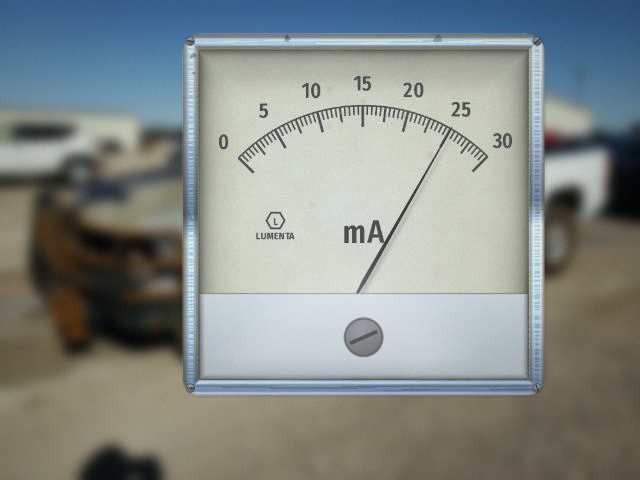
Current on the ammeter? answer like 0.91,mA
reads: 25,mA
